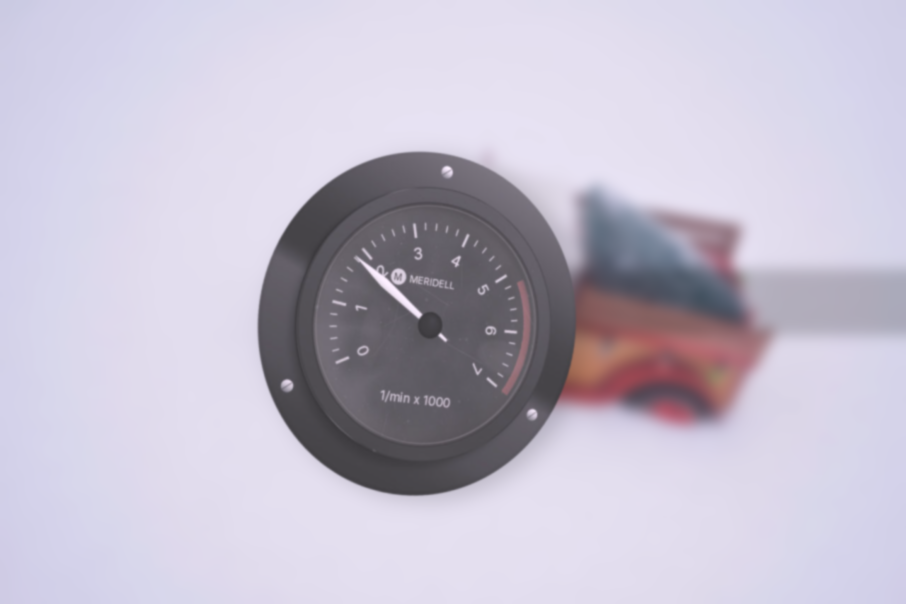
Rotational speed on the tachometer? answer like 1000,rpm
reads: 1800,rpm
